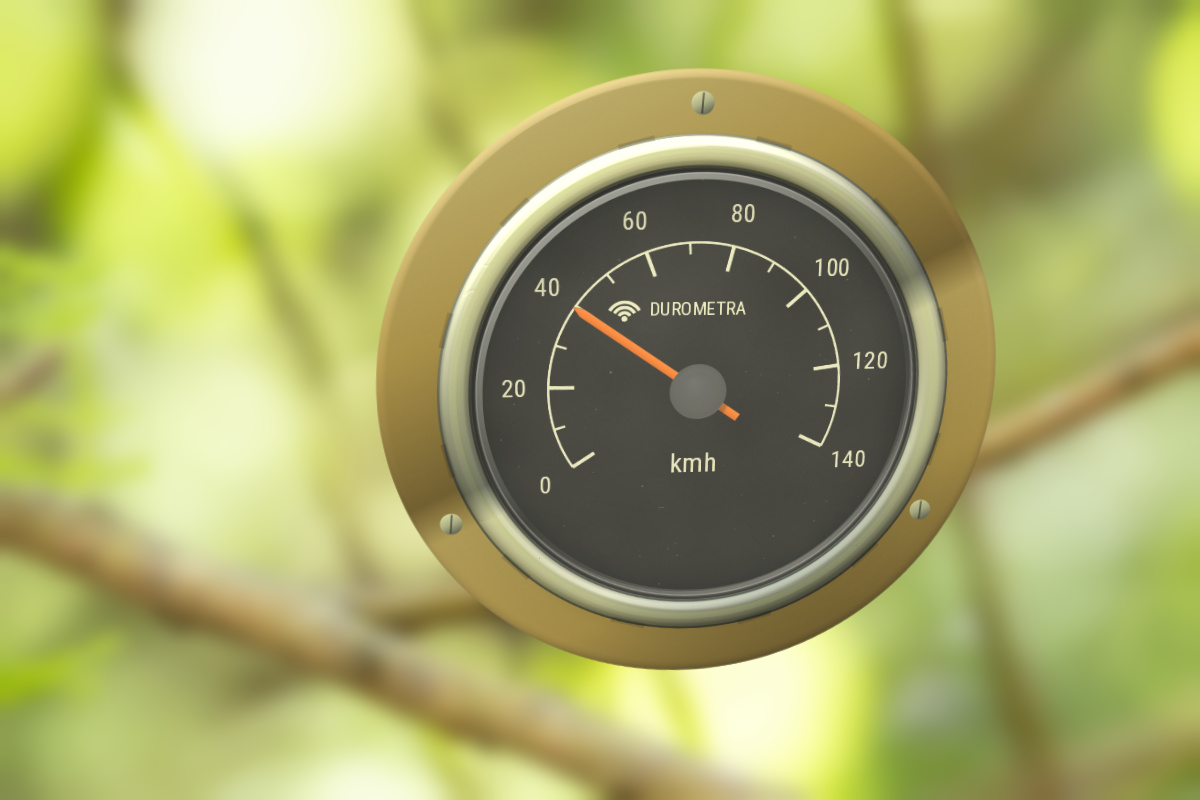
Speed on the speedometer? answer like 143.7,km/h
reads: 40,km/h
